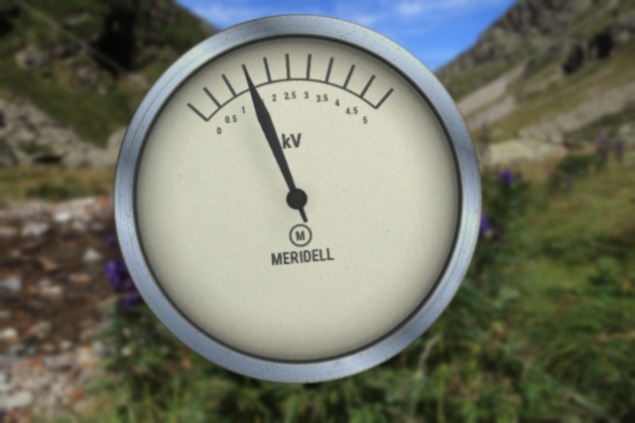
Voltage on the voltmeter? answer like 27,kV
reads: 1.5,kV
